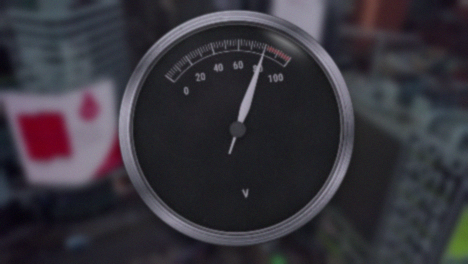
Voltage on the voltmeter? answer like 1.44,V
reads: 80,V
